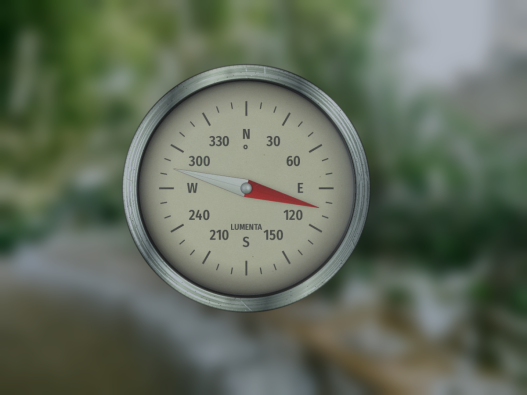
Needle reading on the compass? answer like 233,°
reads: 105,°
